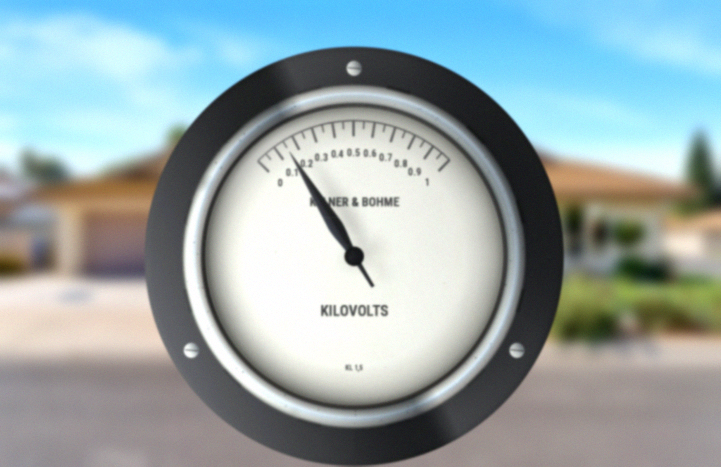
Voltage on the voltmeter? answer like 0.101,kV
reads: 0.15,kV
